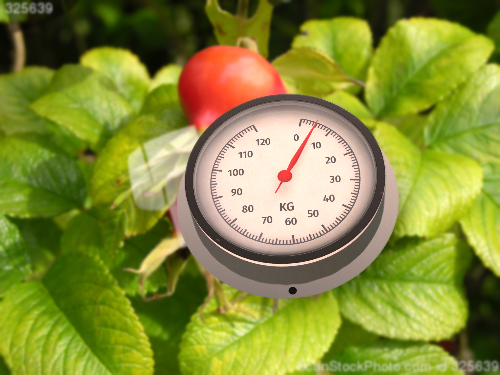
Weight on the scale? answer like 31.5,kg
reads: 5,kg
